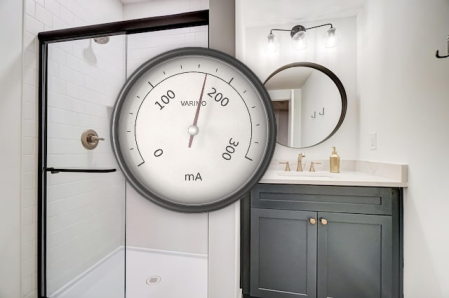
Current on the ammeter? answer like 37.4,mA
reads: 170,mA
